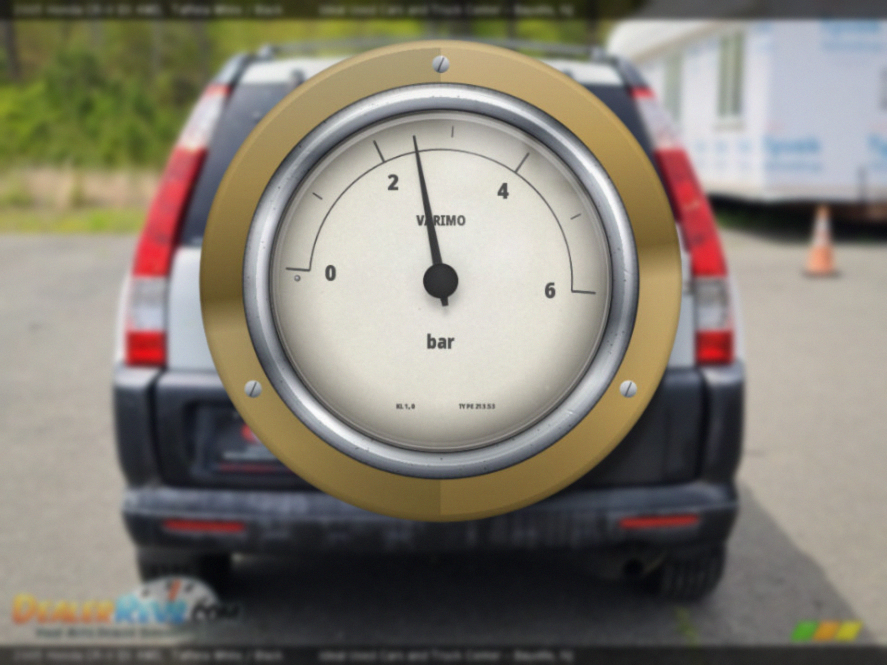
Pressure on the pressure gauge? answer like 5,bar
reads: 2.5,bar
